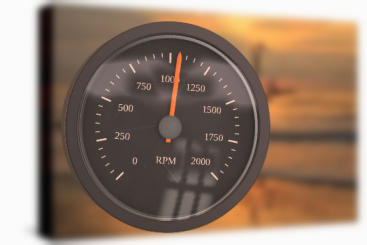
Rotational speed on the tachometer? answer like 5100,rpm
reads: 1050,rpm
